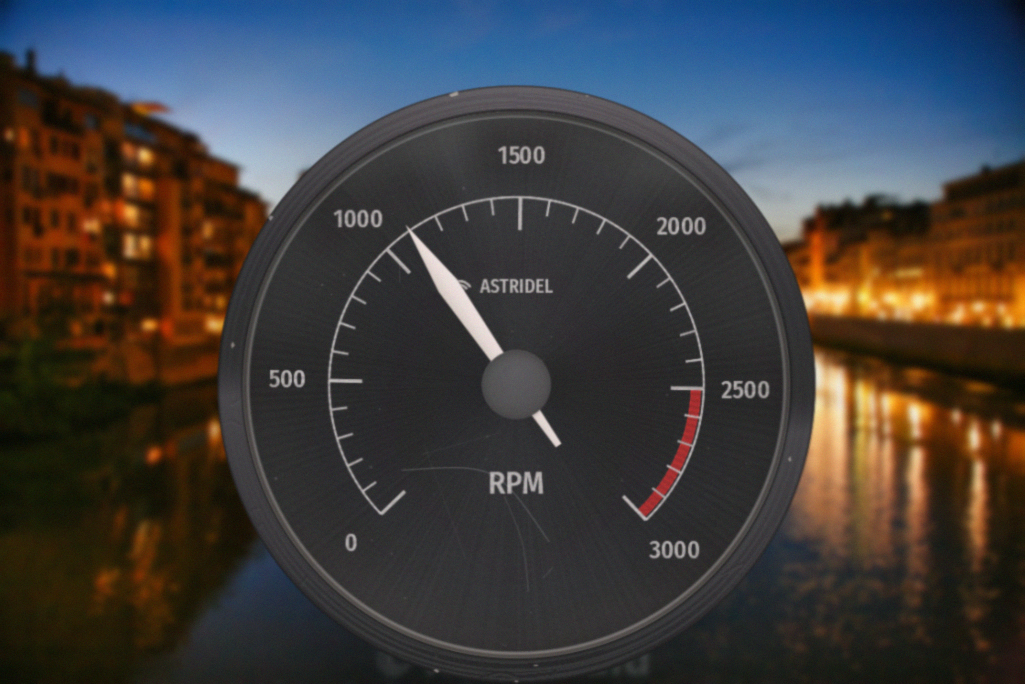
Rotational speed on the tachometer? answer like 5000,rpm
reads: 1100,rpm
